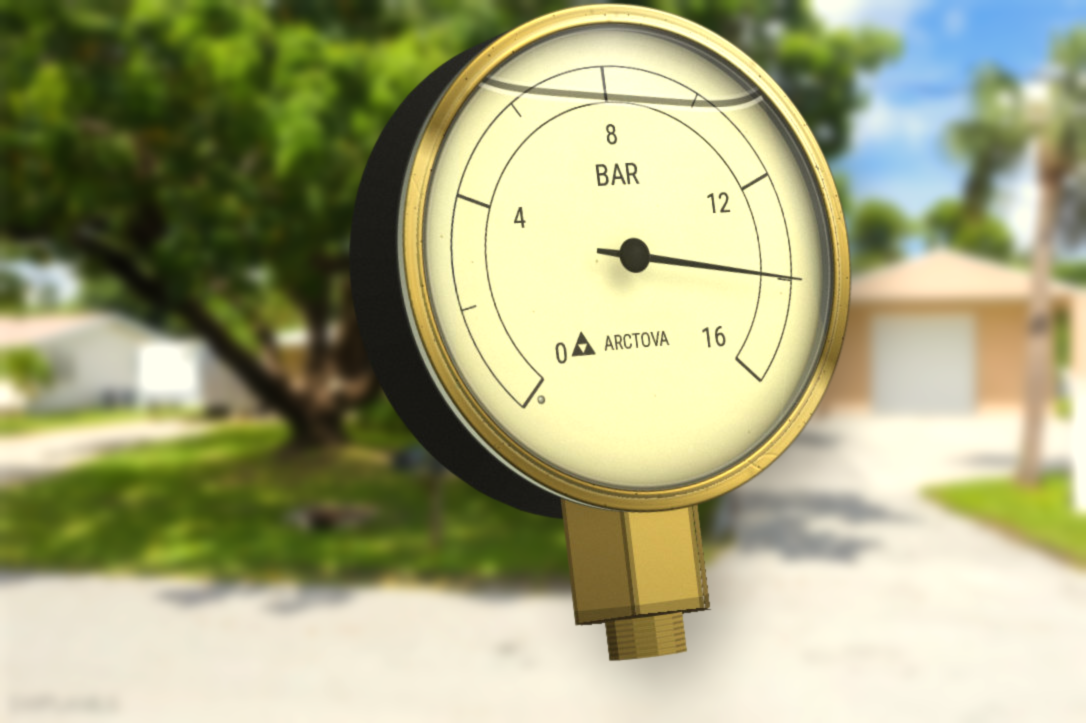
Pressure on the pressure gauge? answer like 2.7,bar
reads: 14,bar
